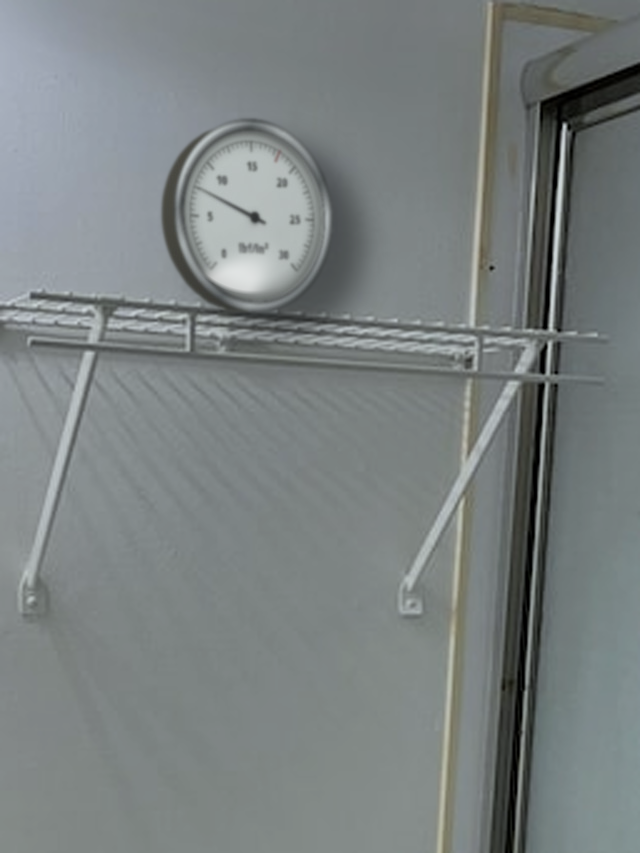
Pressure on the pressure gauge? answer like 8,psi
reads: 7.5,psi
